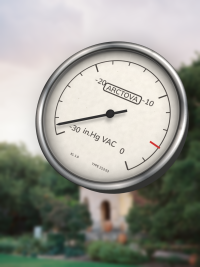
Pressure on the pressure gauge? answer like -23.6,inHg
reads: -29,inHg
